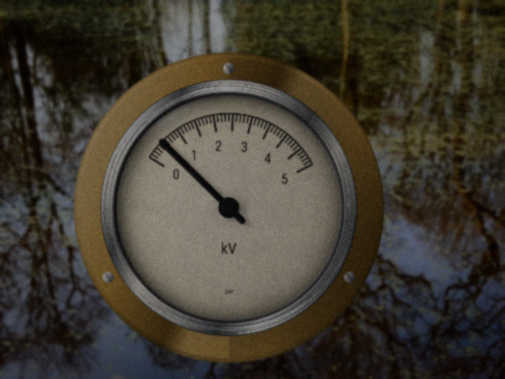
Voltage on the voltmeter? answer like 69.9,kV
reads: 0.5,kV
